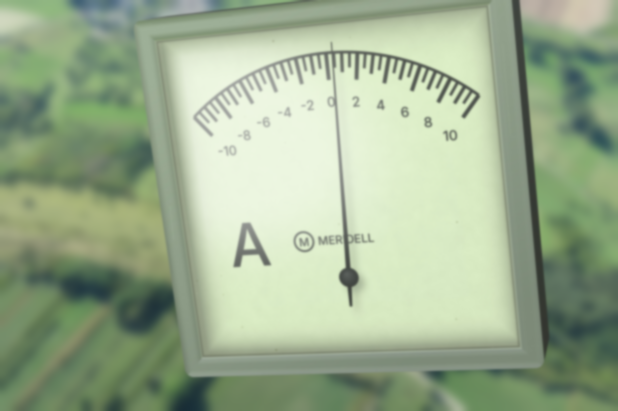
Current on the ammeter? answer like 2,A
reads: 0.5,A
